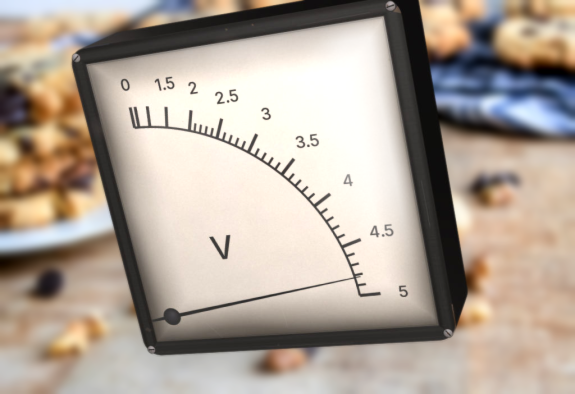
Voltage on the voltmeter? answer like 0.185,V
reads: 4.8,V
